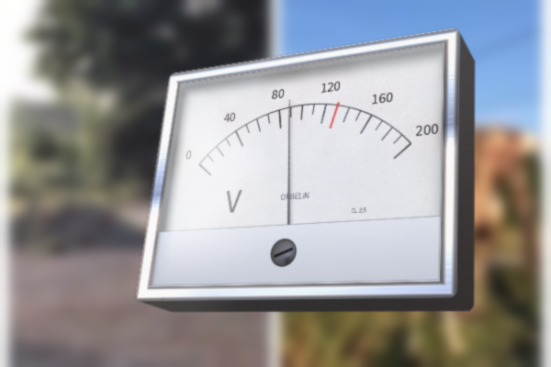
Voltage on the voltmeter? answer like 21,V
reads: 90,V
